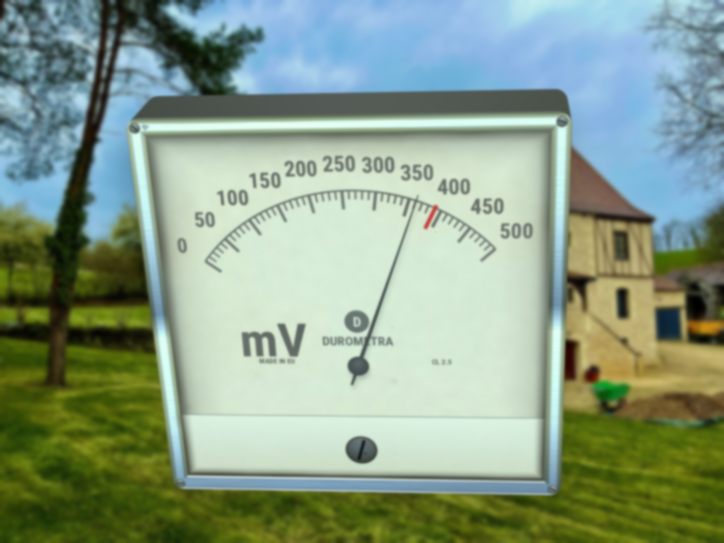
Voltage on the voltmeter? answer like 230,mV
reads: 360,mV
